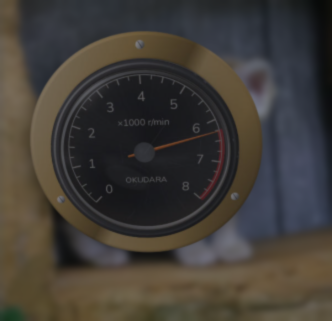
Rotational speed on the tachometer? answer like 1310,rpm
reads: 6250,rpm
